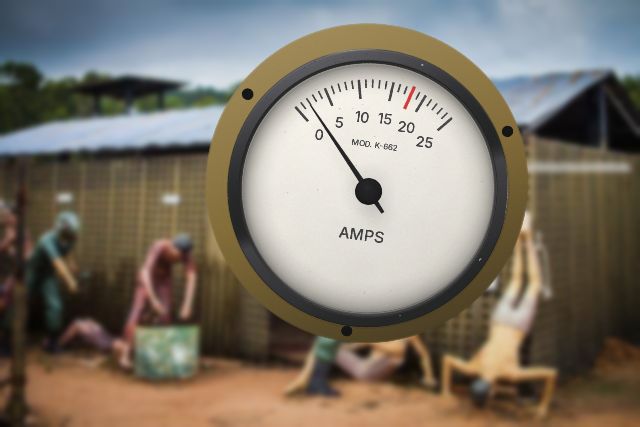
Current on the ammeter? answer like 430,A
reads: 2,A
